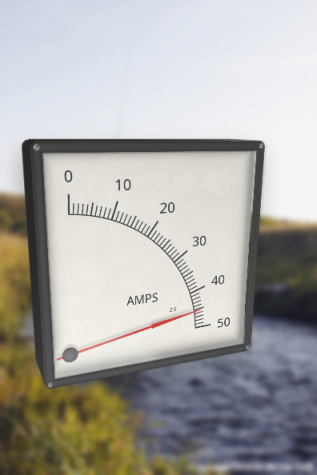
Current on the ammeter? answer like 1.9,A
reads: 45,A
